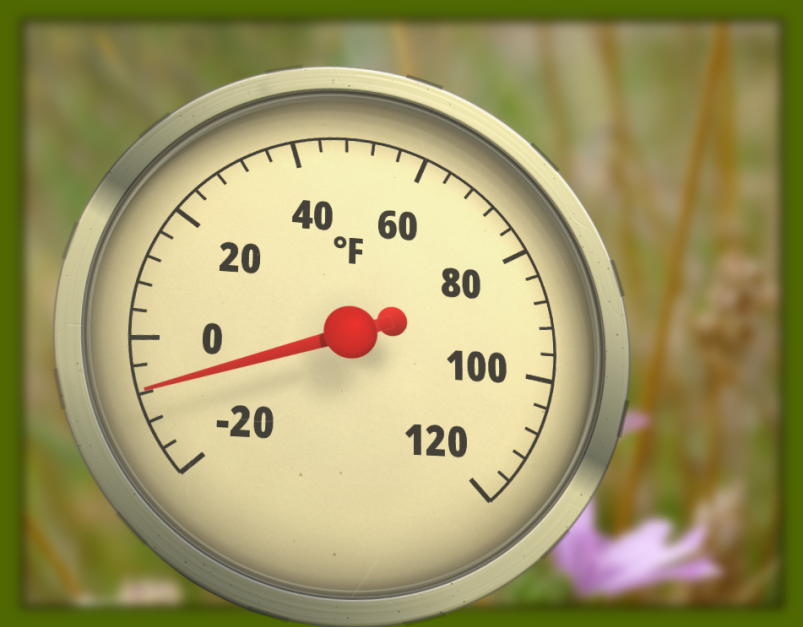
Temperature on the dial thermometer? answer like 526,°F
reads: -8,°F
